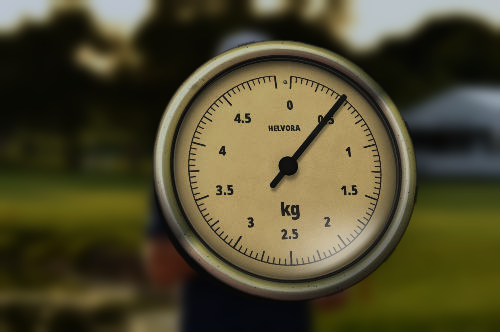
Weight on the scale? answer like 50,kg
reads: 0.5,kg
